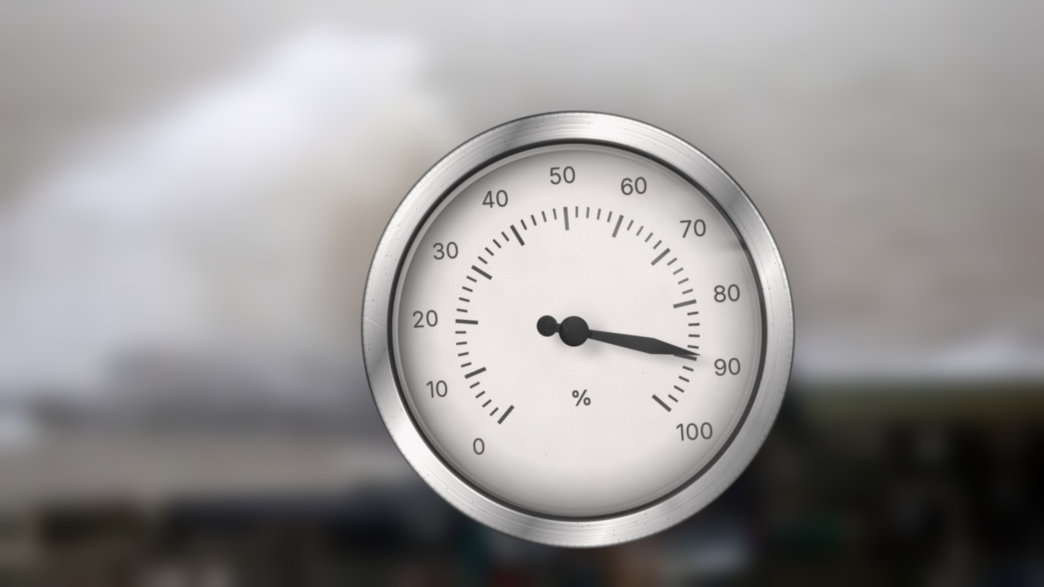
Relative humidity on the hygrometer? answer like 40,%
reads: 89,%
